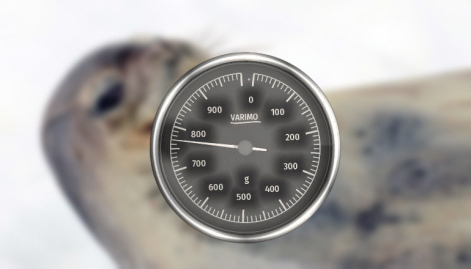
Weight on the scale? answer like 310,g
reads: 770,g
